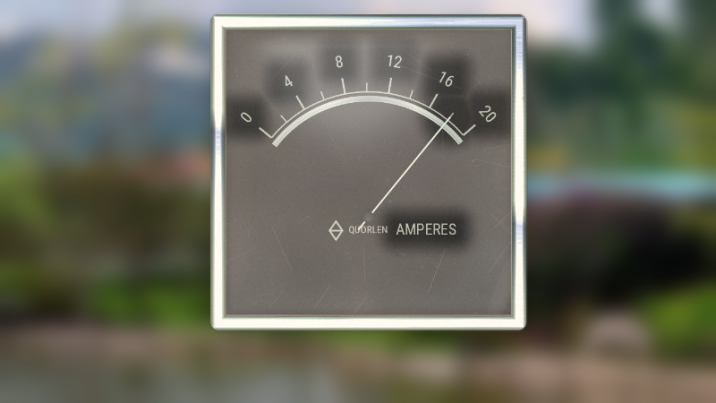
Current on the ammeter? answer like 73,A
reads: 18,A
